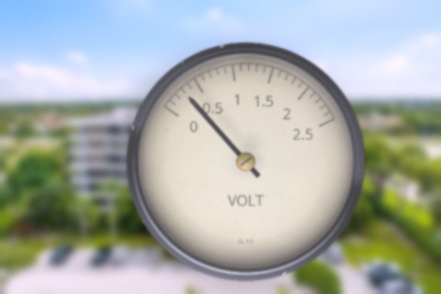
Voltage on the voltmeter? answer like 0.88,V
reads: 0.3,V
